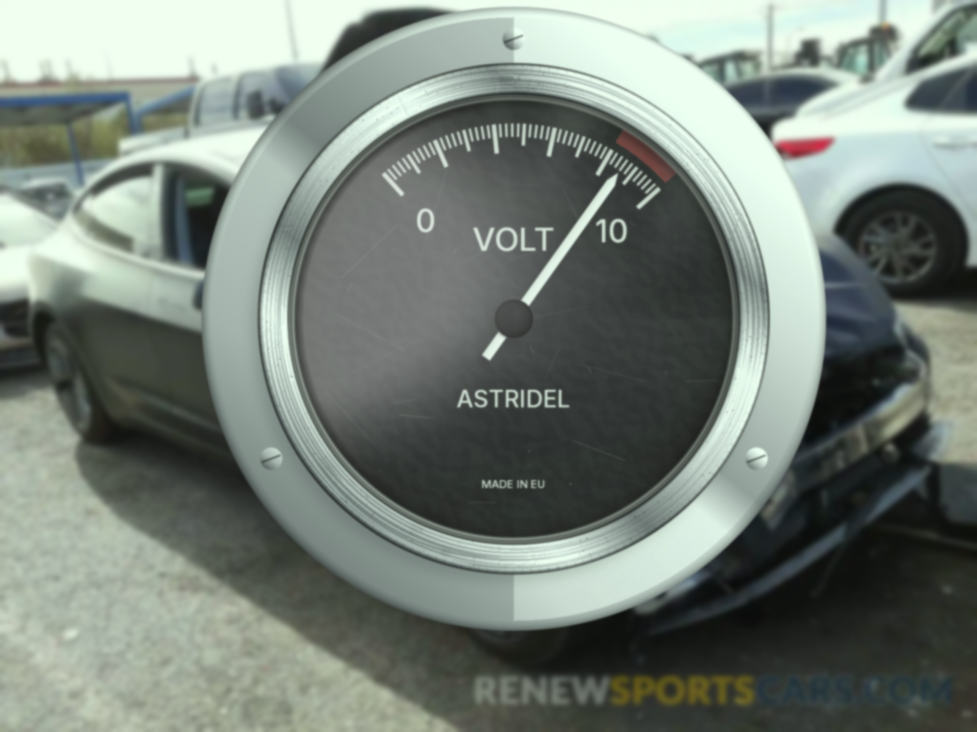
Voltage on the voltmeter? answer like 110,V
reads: 8.6,V
